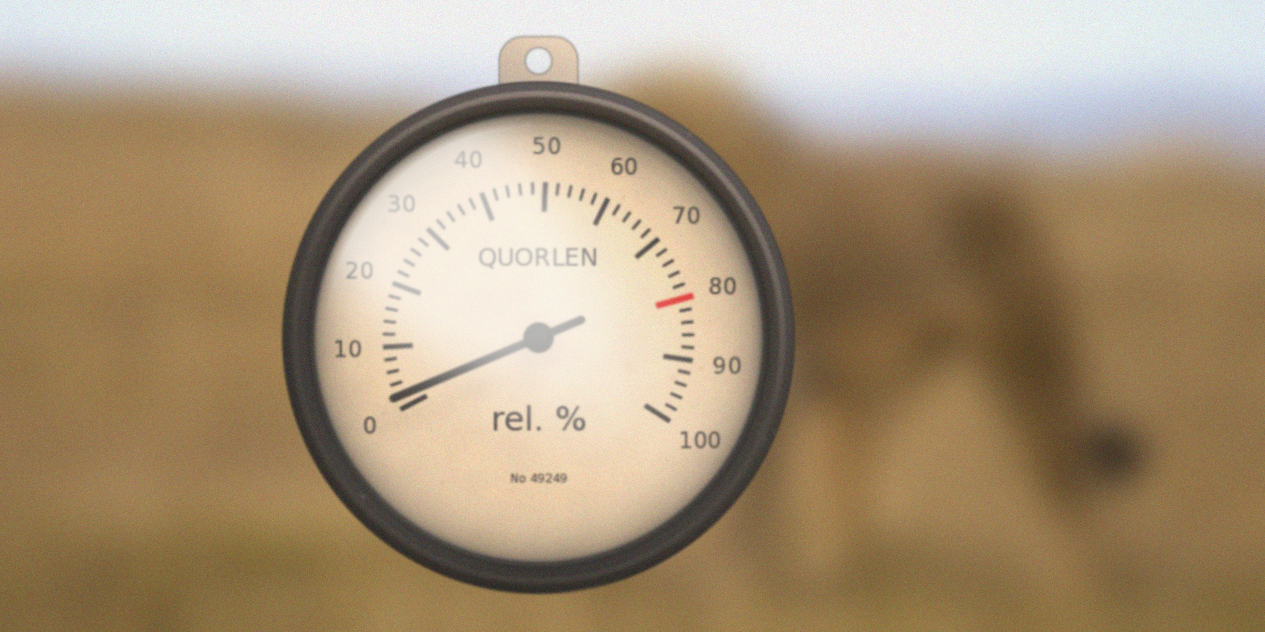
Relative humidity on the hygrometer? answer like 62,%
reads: 2,%
